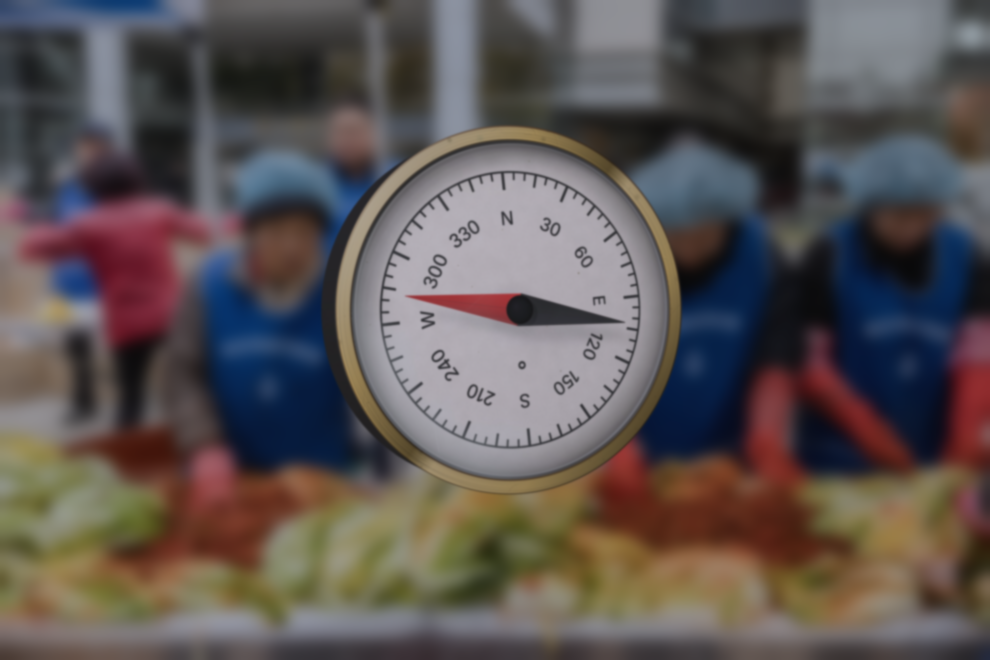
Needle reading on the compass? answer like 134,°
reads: 282.5,°
